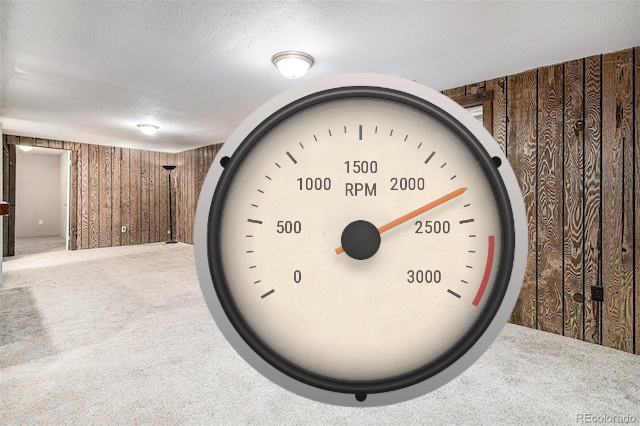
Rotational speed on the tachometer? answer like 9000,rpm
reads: 2300,rpm
